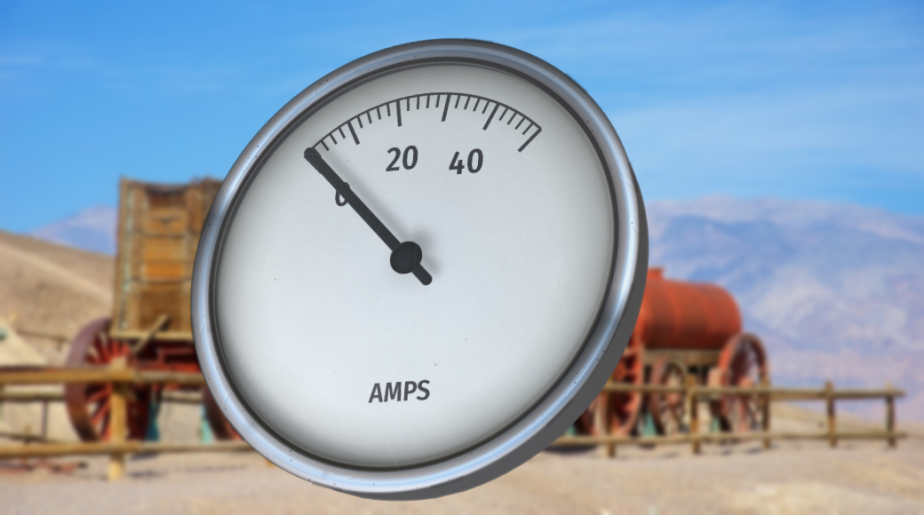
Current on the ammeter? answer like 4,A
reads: 1,A
